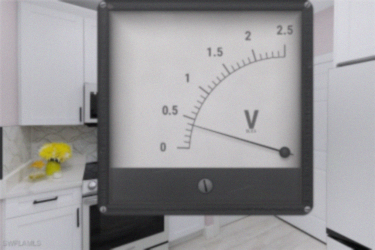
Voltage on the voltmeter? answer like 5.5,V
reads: 0.4,V
